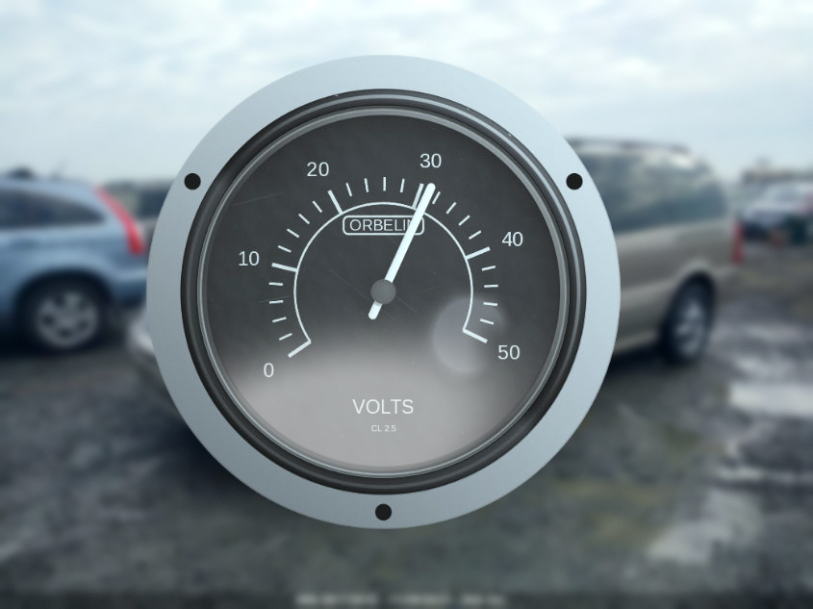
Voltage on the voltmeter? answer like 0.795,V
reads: 31,V
